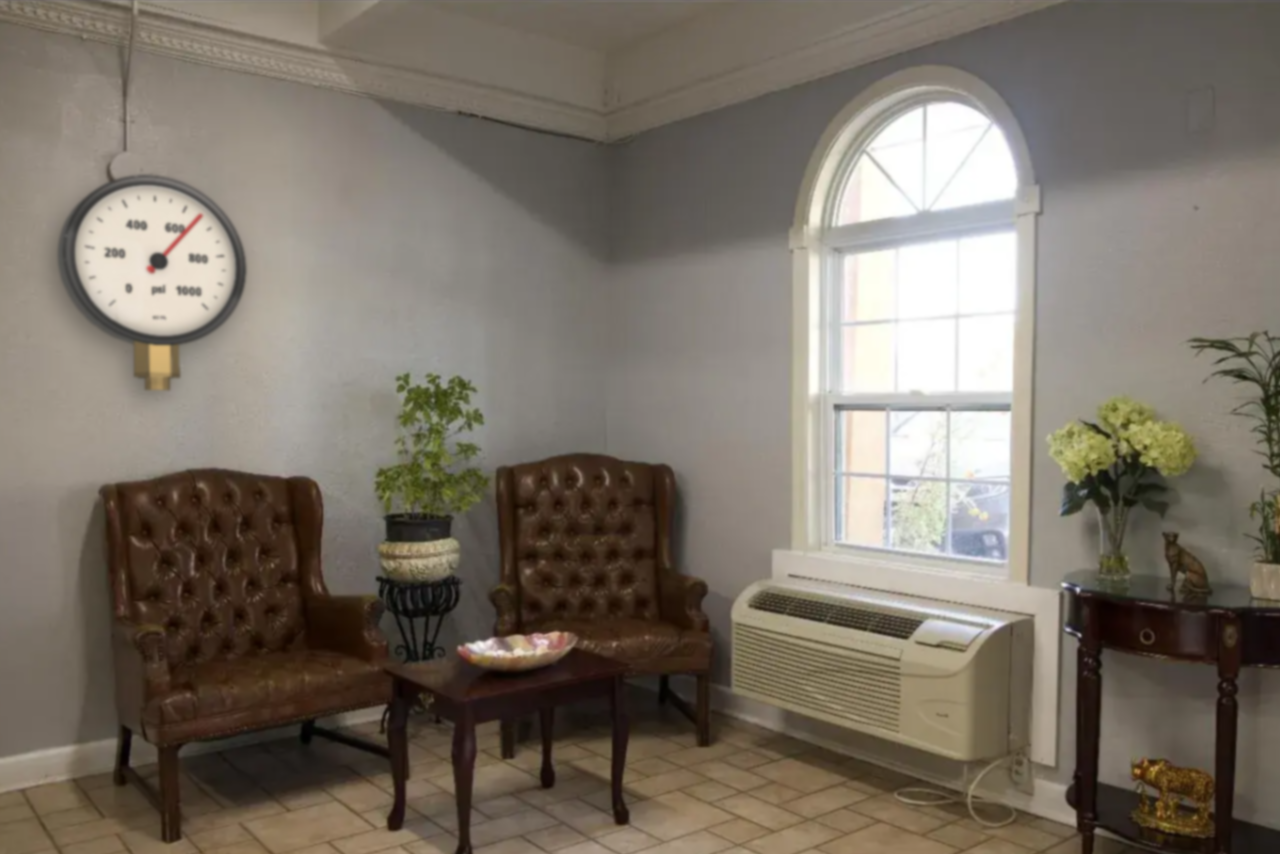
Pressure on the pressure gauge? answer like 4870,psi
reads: 650,psi
